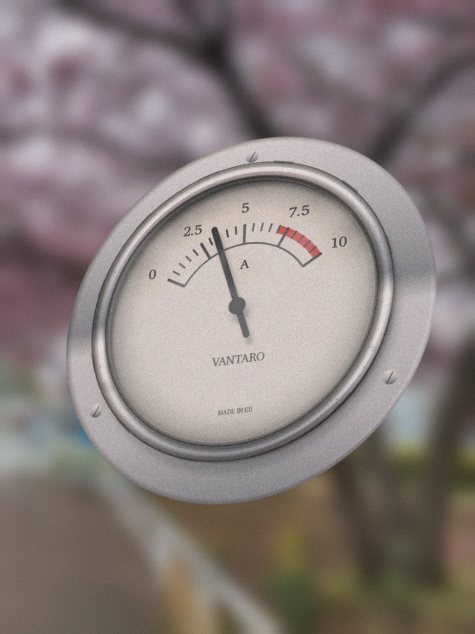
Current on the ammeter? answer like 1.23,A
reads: 3.5,A
